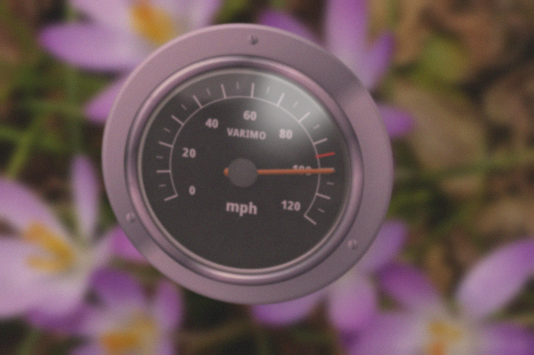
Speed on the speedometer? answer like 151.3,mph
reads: 100,mph
